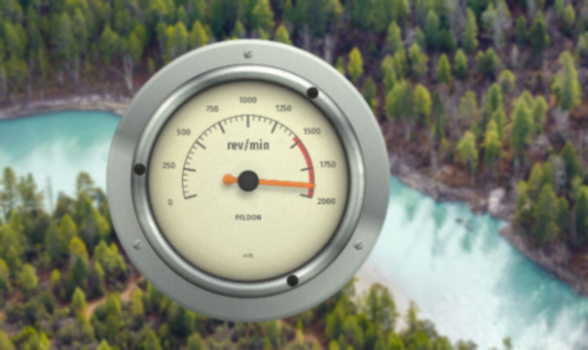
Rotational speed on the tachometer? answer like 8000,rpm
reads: 1900,rpm
